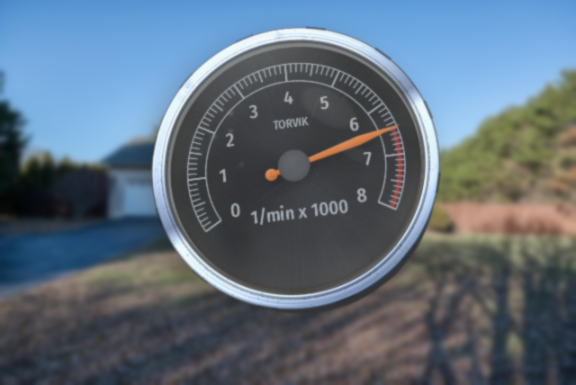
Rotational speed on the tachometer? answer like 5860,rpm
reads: 6500,rpm
